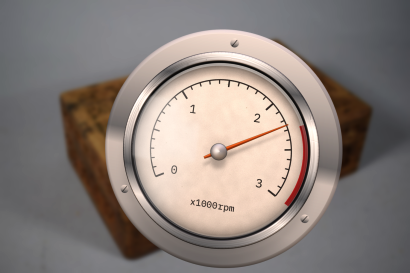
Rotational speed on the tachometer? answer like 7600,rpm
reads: 2250,rpm
